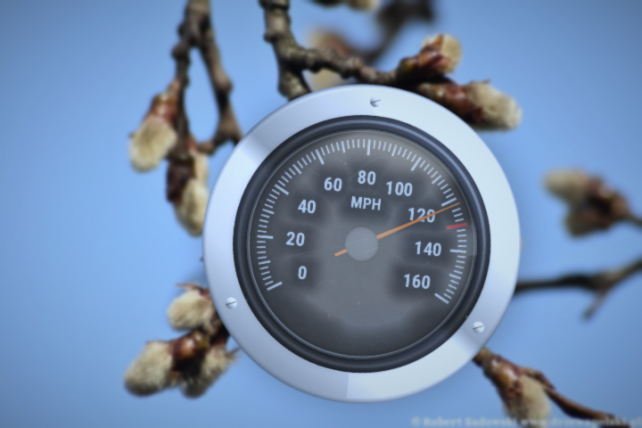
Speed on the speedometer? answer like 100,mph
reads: 122,mph
